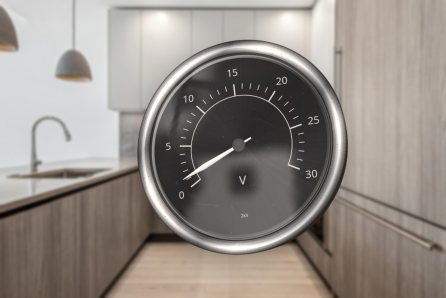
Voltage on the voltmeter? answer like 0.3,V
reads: 1,V
